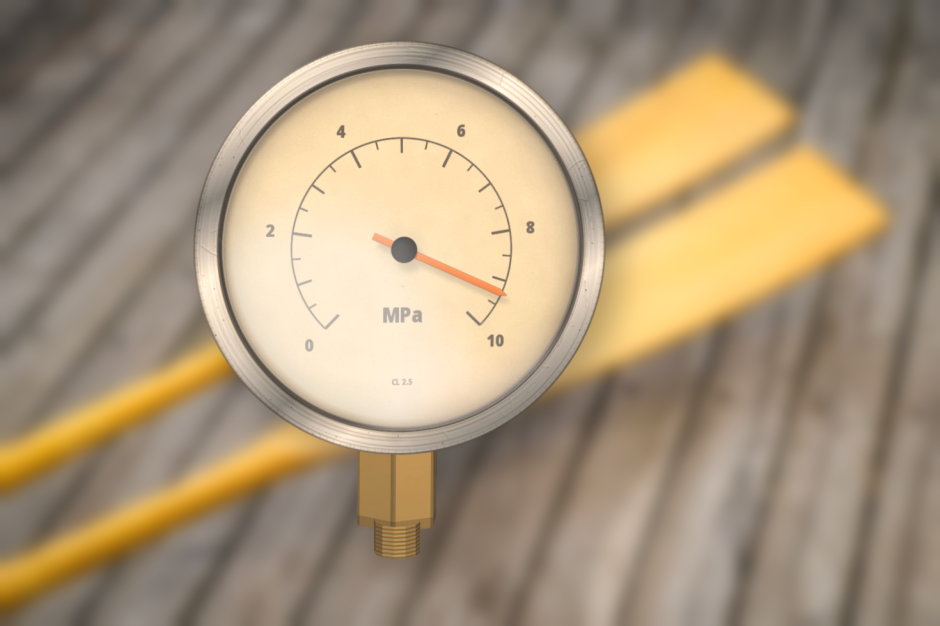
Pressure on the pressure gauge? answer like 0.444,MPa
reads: 9.25,MPa
